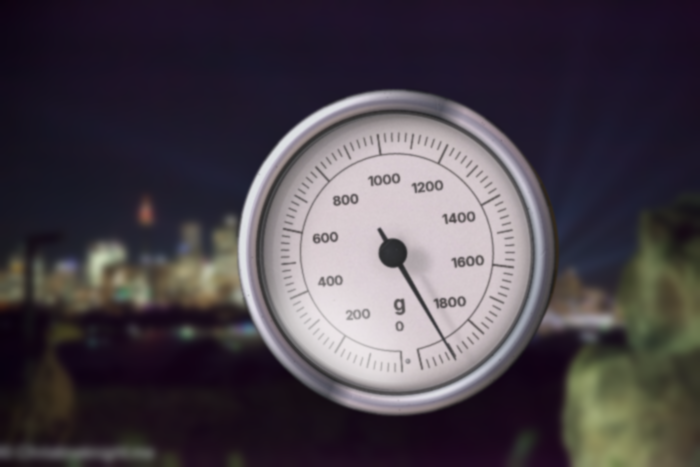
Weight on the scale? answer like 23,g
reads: 1900,g
